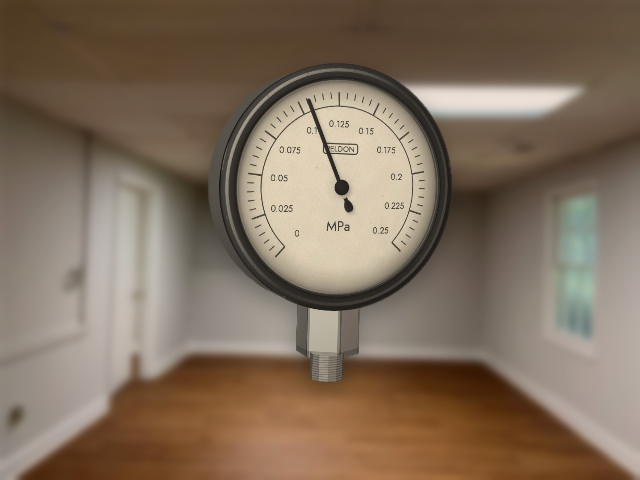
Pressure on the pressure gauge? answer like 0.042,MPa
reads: 0.105,MPa
